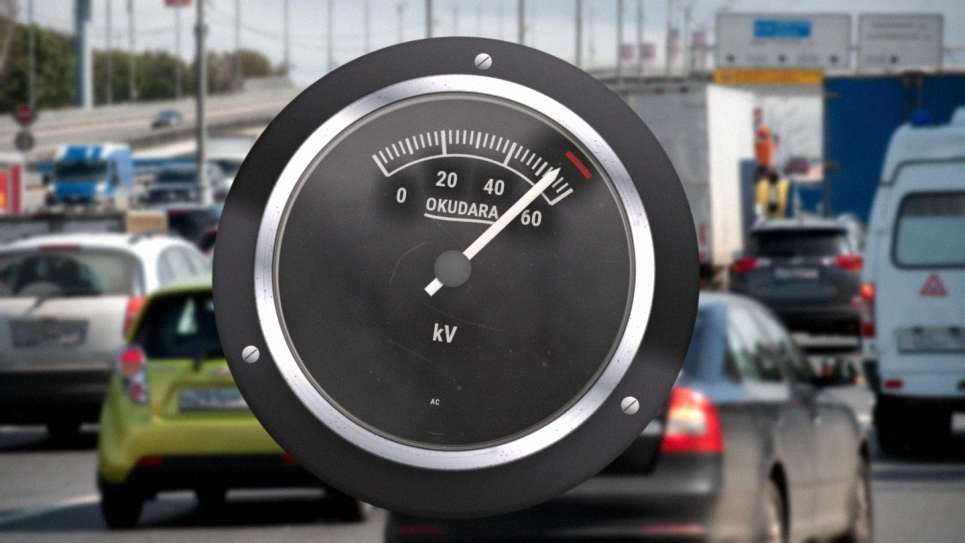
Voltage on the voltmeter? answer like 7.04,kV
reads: 54,kV
